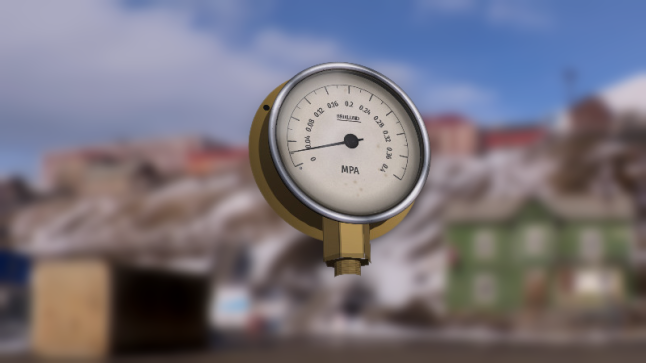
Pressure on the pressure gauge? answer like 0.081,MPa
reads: 0.02,MPa
